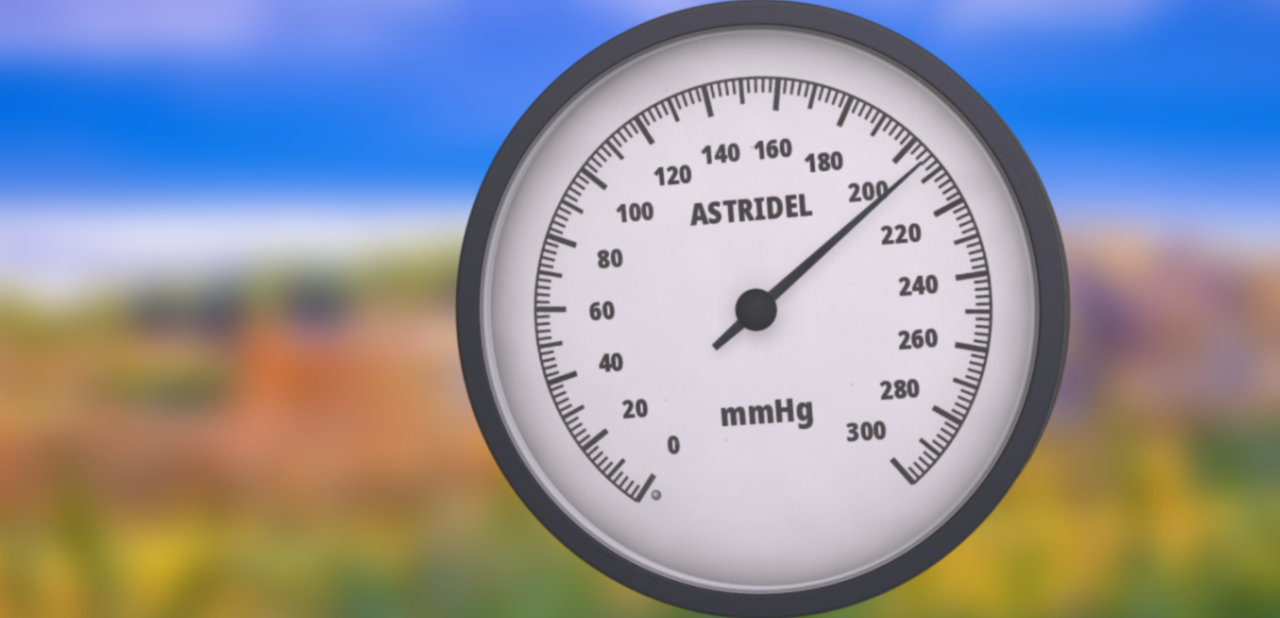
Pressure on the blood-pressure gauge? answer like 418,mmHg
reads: 206,mmHg
